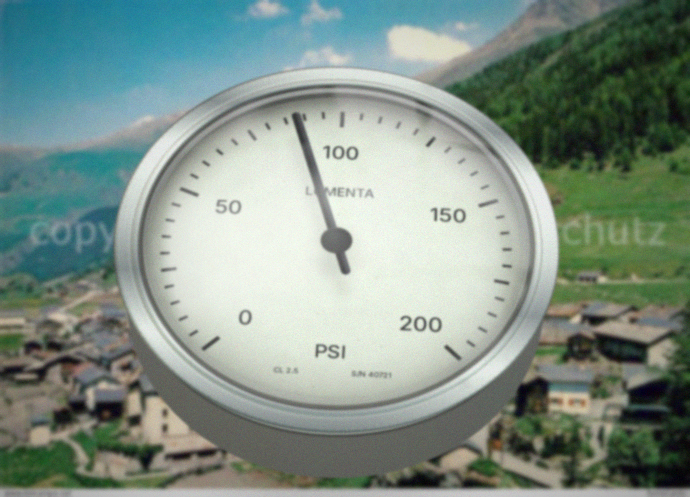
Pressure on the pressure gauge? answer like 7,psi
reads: 87.5,psi
